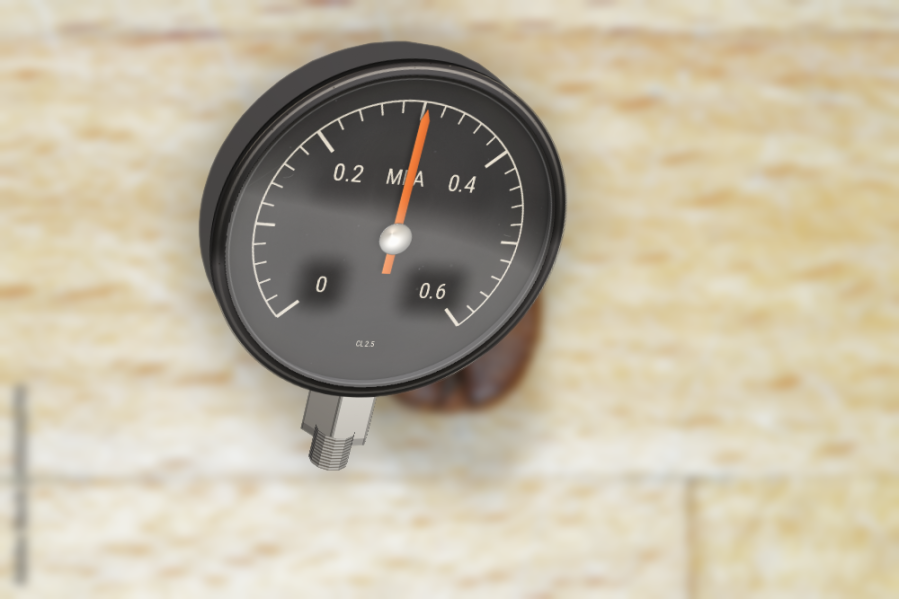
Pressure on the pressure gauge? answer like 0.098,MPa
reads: 0.3,MPa
